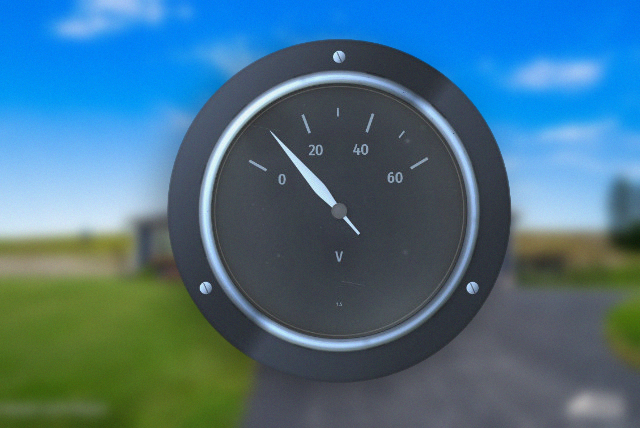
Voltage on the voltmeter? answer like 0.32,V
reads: 10,V
